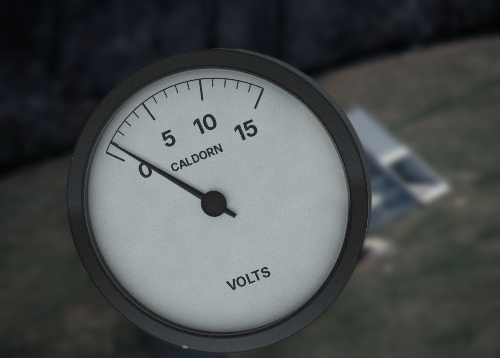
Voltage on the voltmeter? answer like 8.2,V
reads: 1,V
